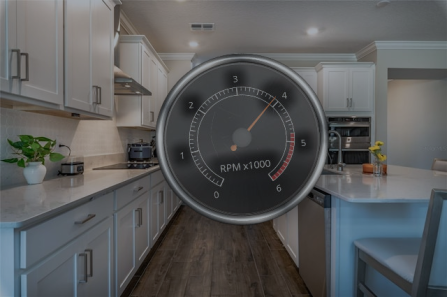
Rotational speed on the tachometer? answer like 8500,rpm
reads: 3900,rpm
